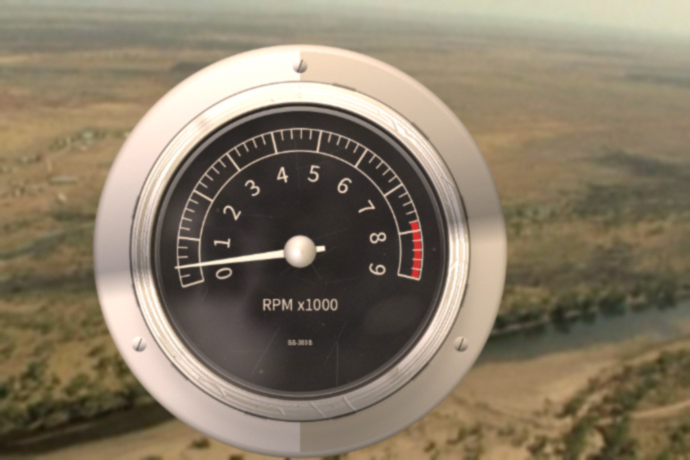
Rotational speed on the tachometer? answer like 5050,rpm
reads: 400,rpm
